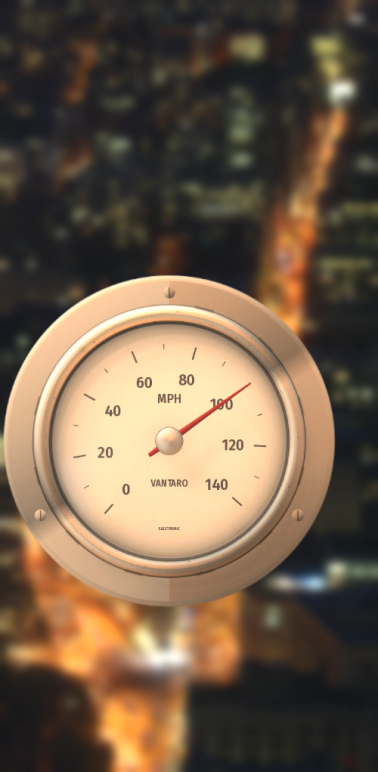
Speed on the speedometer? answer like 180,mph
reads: 100,mph
